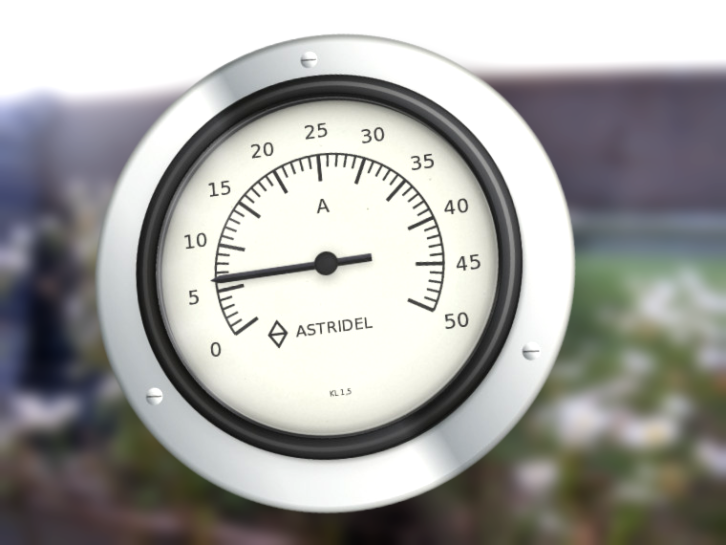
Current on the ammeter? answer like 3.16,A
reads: 6,A
